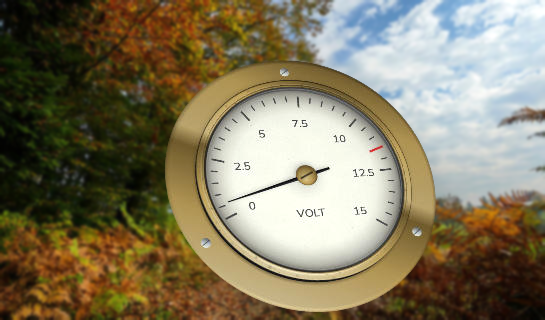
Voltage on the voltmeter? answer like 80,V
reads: 0.5,V
